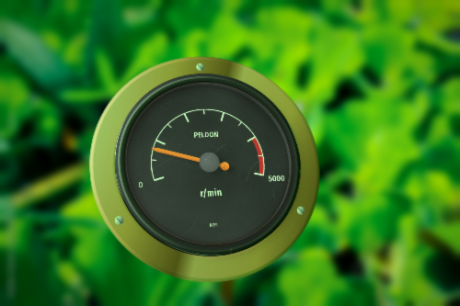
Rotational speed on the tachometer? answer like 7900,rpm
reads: 750,rpm
